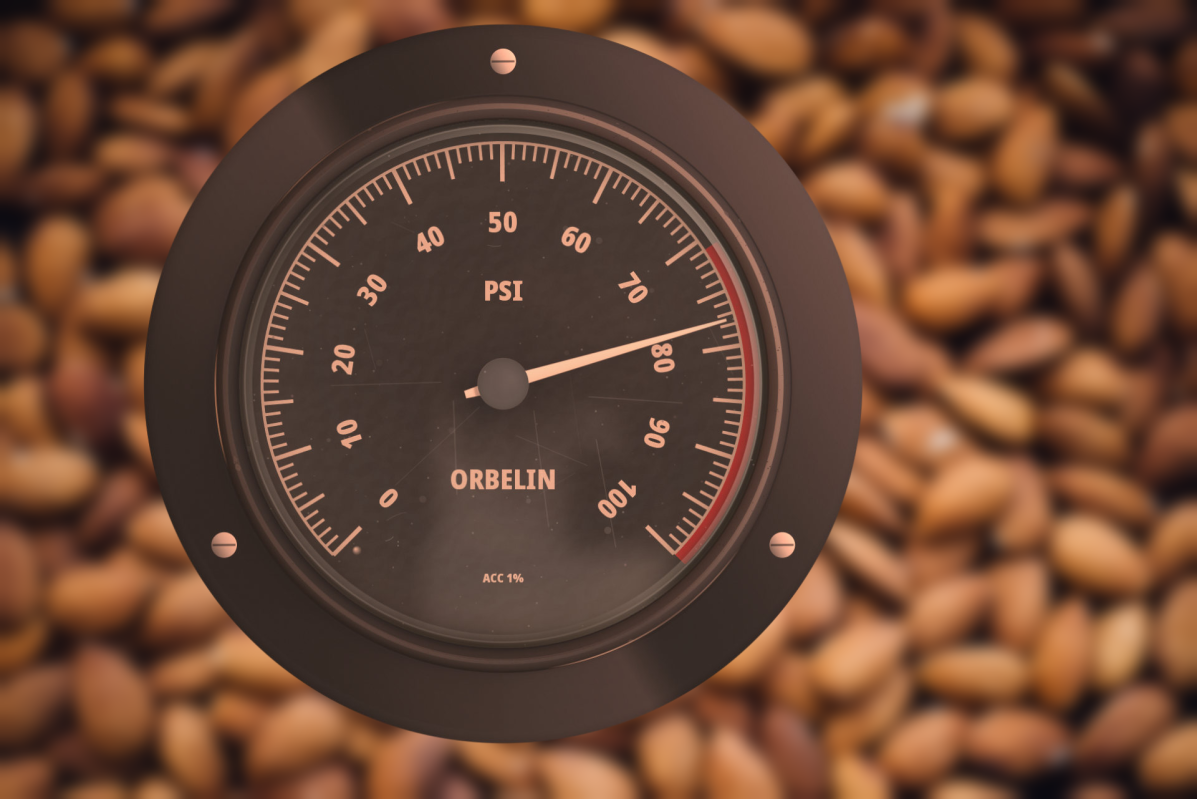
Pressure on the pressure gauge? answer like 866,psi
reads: 77.5,psi
